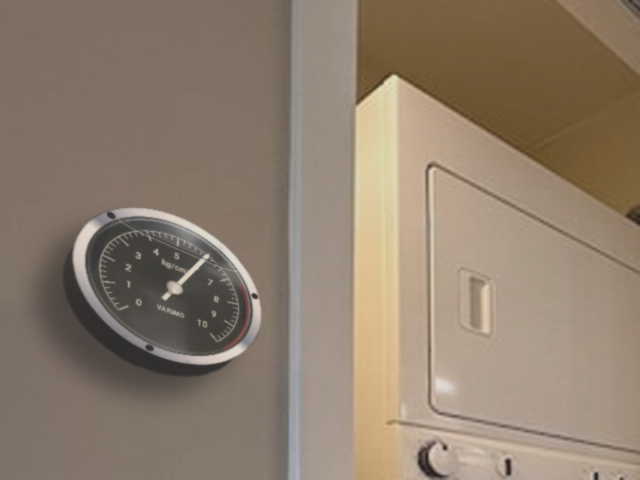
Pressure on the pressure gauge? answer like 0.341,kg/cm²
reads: 6,kg/cm²
